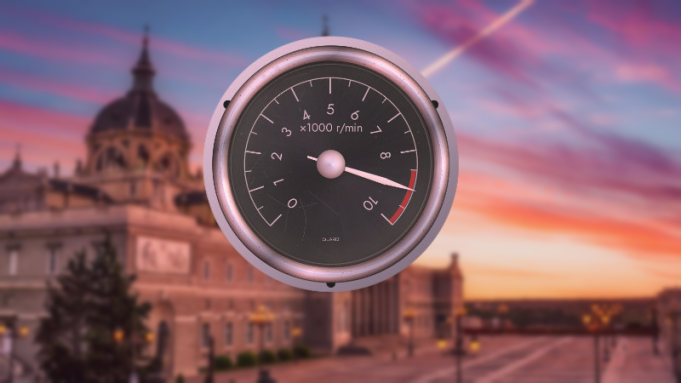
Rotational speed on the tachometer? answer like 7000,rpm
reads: 9000,rpm
